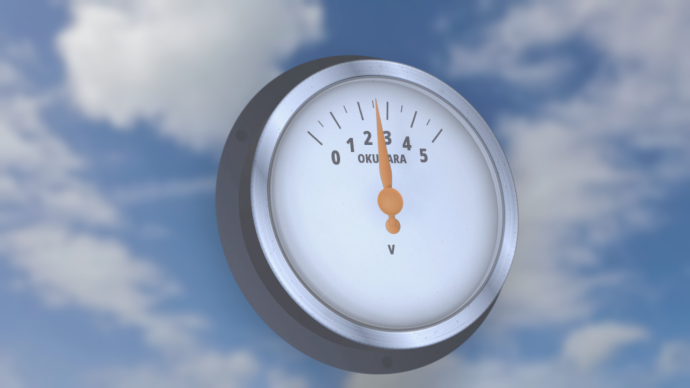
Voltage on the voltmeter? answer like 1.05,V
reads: 2.5,V
